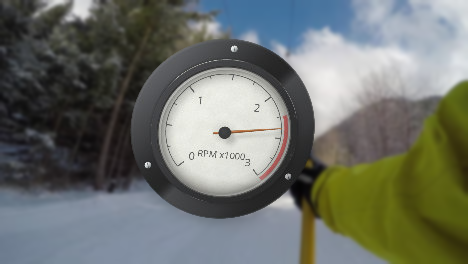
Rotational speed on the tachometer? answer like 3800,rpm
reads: 2375,rpm
